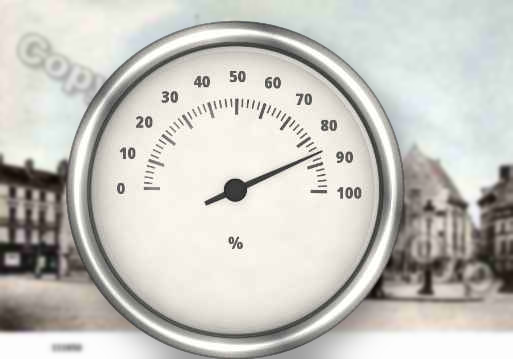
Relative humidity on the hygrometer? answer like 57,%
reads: 86,%
